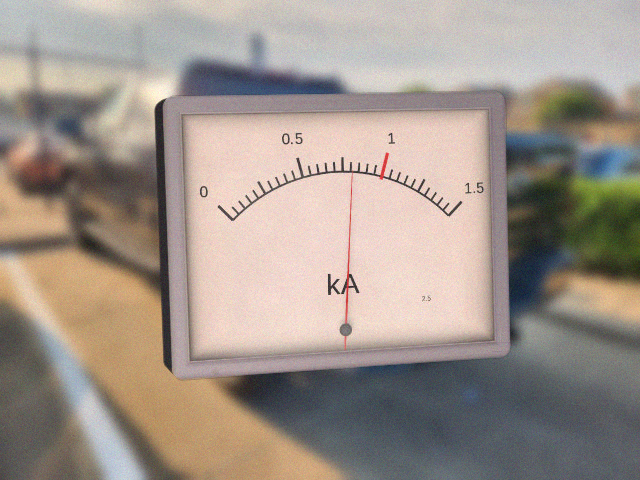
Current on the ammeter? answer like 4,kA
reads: 0.8,kA
